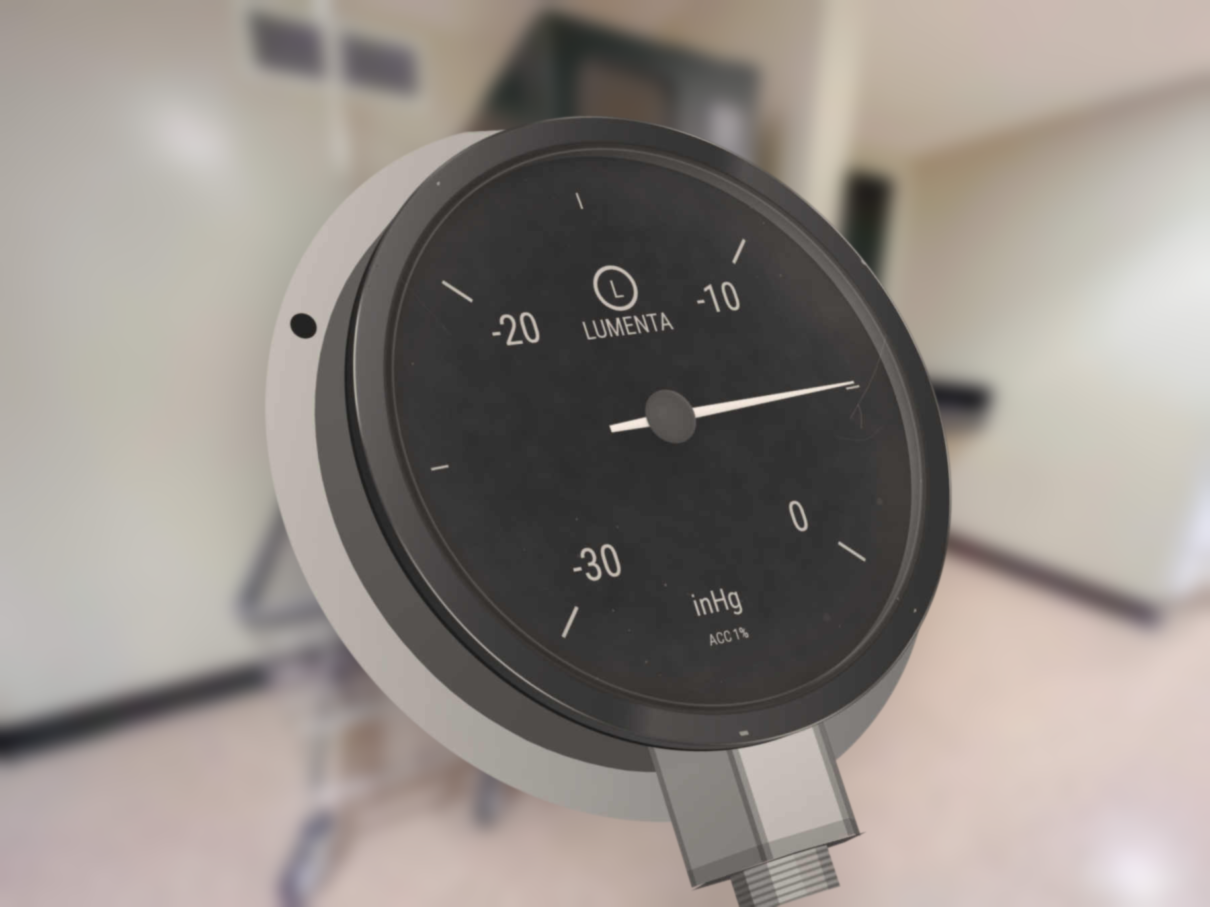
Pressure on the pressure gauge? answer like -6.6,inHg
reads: -5,inHg
